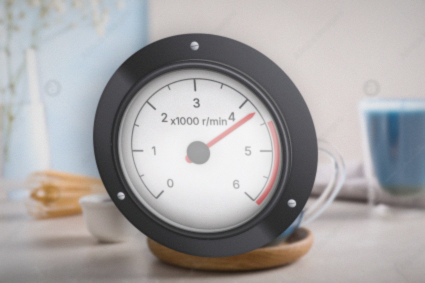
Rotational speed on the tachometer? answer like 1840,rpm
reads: 4250,rpm
